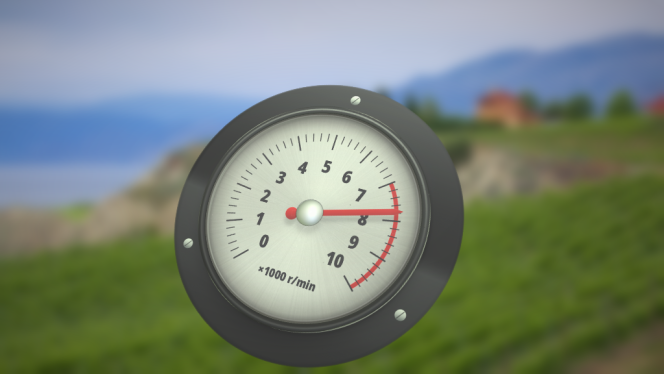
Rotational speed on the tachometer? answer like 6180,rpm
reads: 7800,rpm
